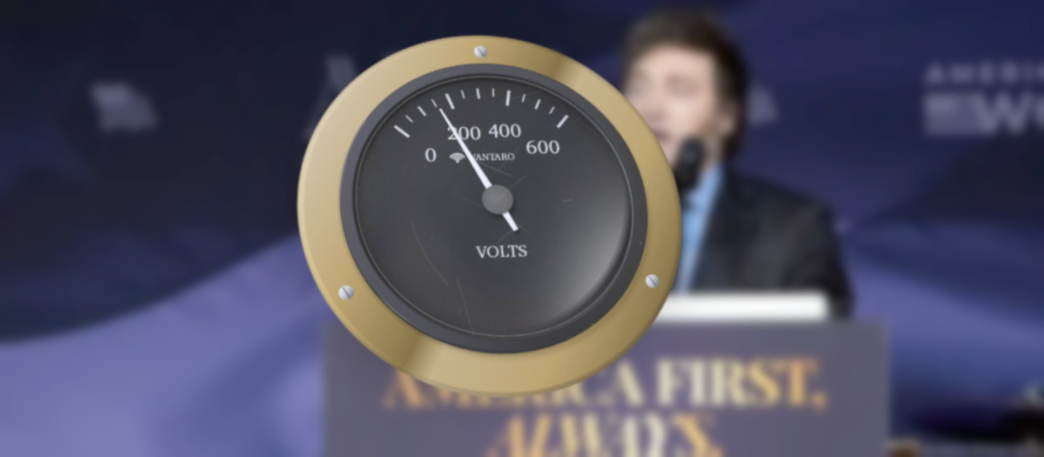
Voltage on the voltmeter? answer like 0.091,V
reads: 150,V
